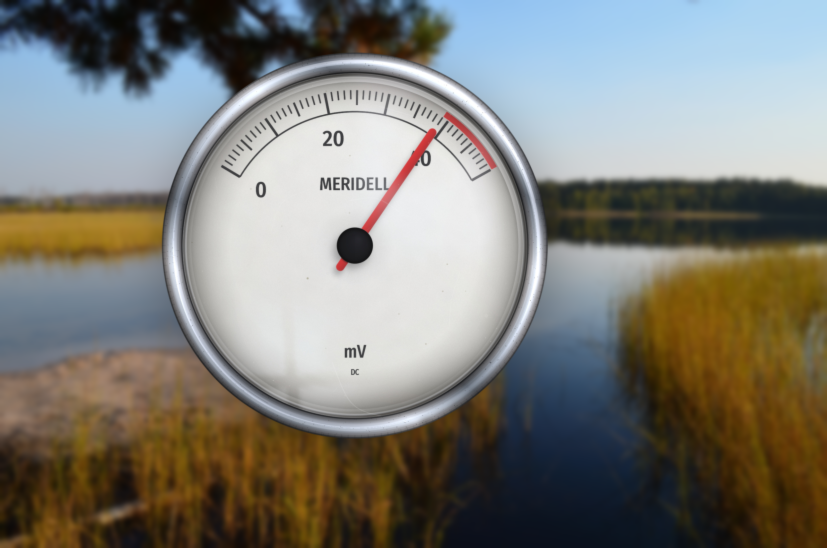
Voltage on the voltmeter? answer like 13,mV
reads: 39,mV
